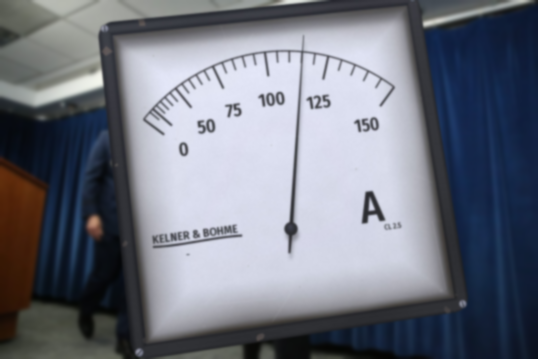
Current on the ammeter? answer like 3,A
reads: 115,A
